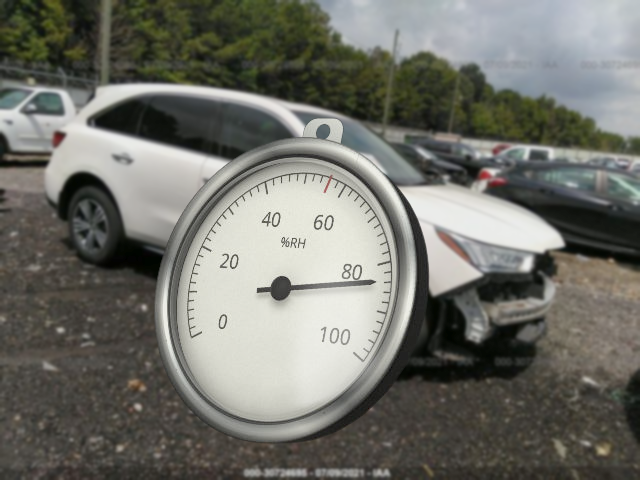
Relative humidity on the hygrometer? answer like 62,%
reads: 84,%
